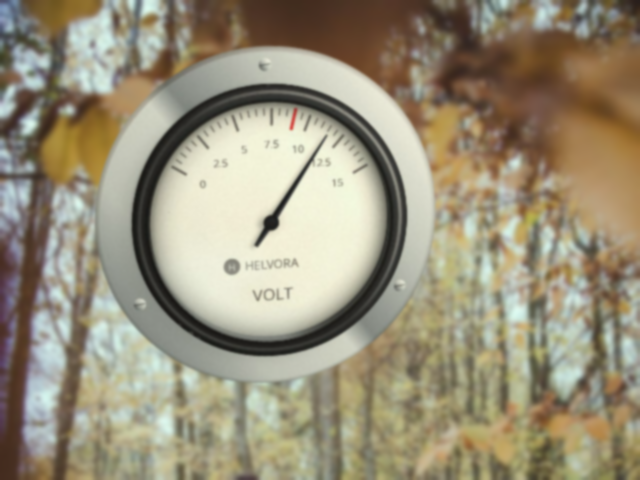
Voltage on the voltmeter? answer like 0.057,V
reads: 11.5,V
